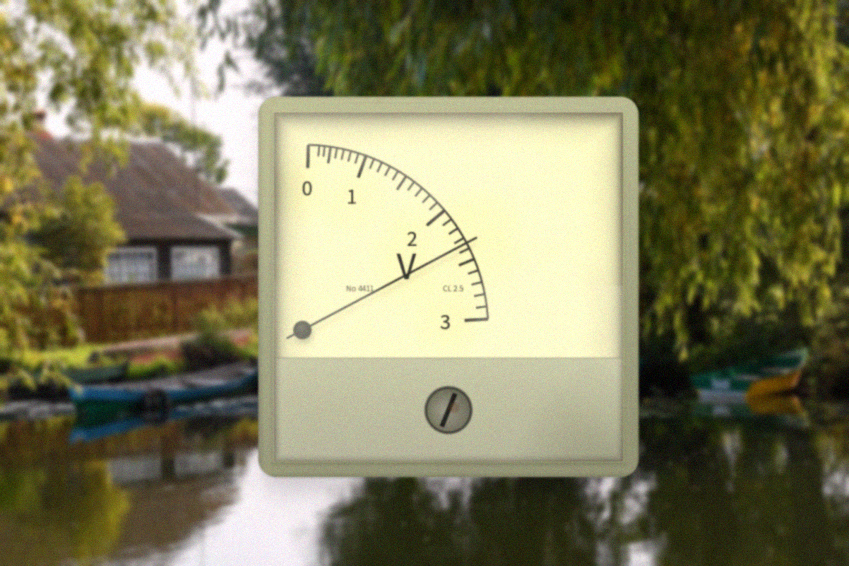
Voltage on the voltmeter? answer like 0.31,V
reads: 2.35,V
